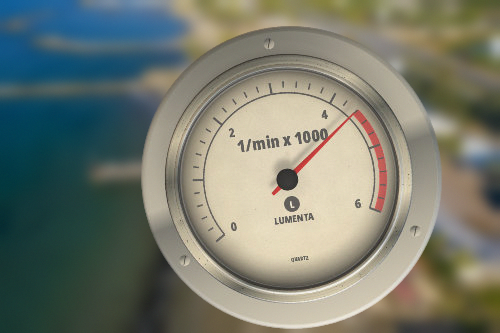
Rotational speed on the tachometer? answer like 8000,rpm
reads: 4400,rpm
